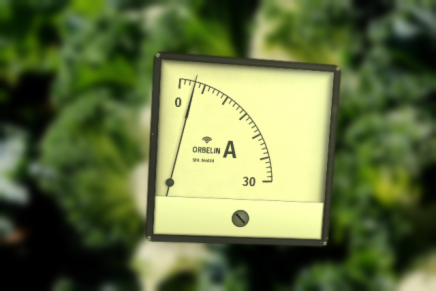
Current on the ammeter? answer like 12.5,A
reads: 3,A
